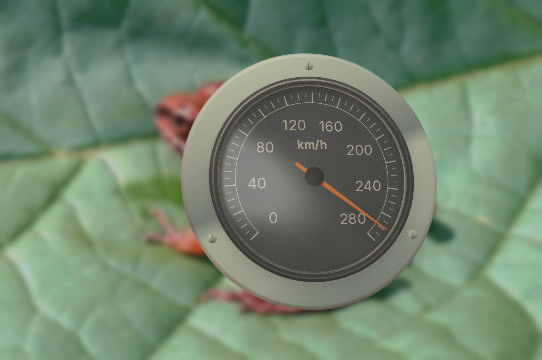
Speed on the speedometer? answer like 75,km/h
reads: 270,km/h
